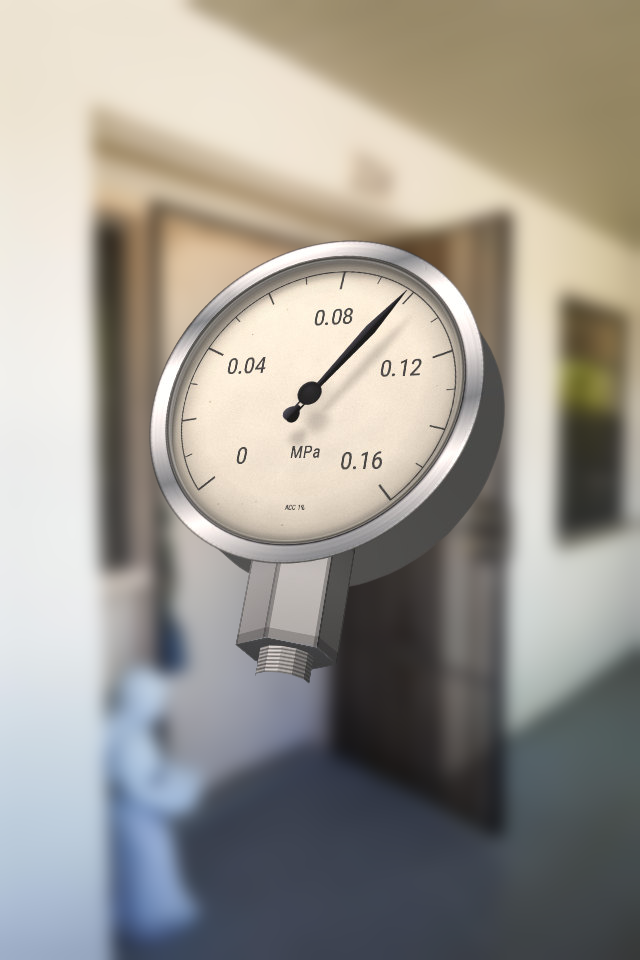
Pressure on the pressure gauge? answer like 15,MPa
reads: 0.1,MPa
